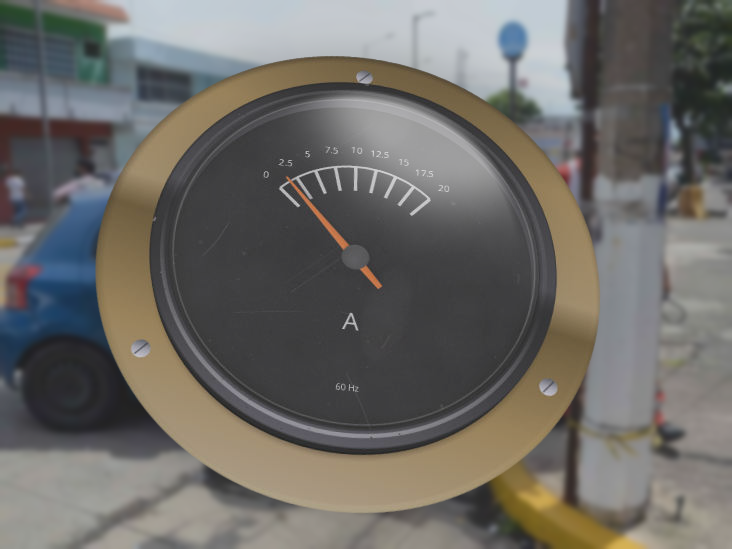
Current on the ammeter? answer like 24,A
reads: 1.25,A
